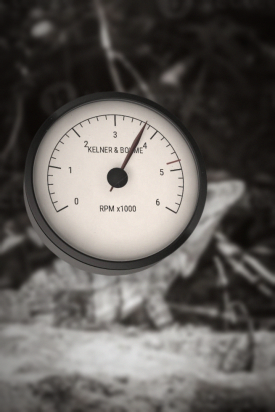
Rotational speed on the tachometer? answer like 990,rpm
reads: 3700,rpm
